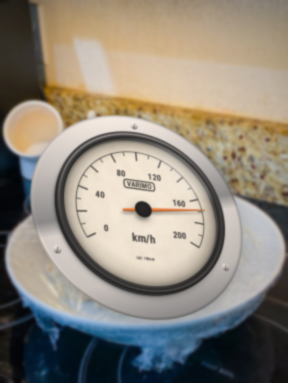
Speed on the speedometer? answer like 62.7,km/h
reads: 170,km/h
